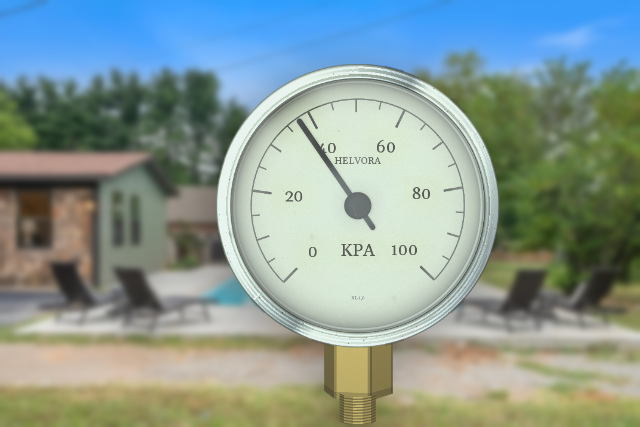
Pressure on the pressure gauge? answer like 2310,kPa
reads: 37.5,kPa
